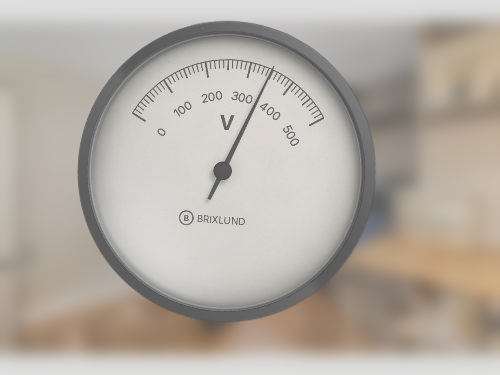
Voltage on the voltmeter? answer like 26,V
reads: 350,V
